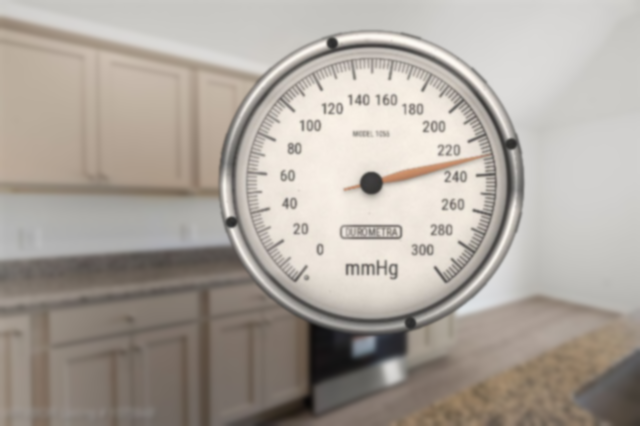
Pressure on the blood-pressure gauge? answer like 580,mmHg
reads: 230,mmHg
